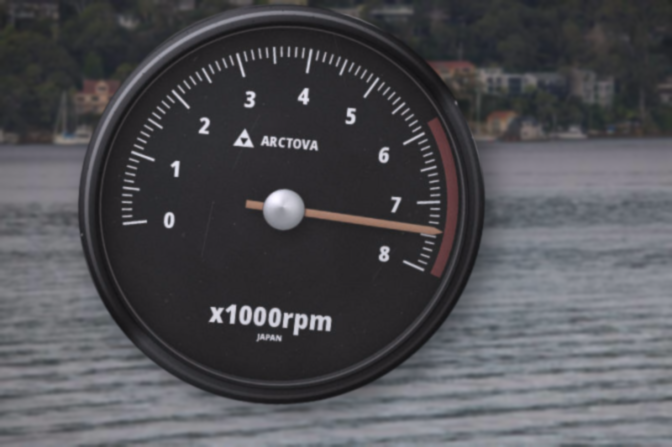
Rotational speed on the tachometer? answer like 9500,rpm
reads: 7400,rpm
